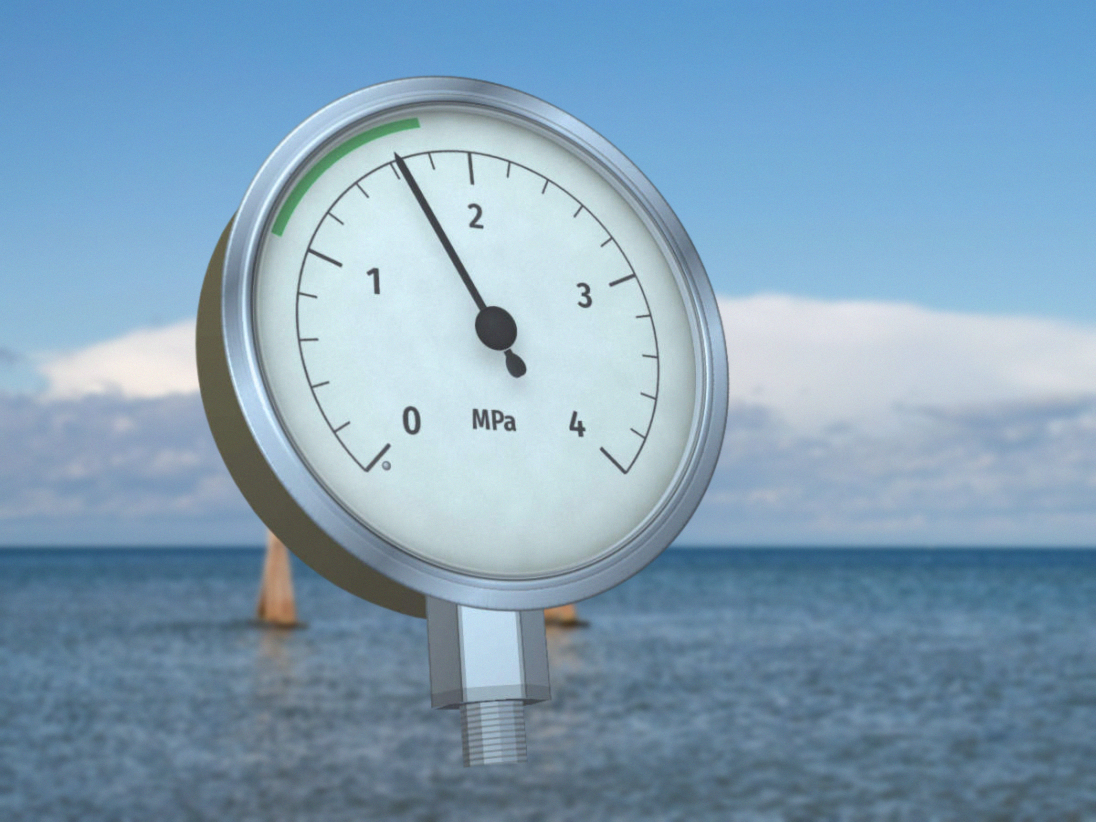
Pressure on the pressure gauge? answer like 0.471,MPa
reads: 1.6,MPa
